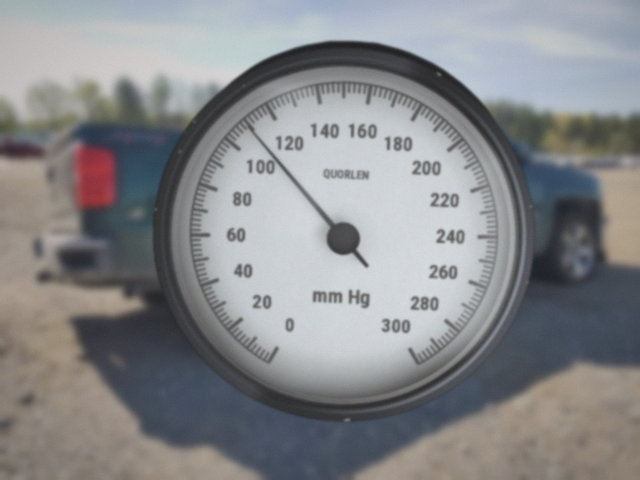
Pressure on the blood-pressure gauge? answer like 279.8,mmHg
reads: 110,mmHg
